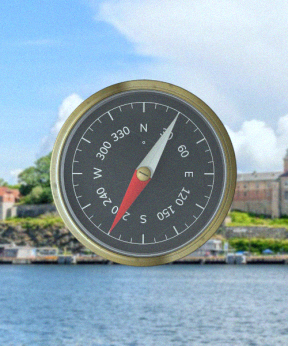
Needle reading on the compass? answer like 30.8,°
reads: 210,°
